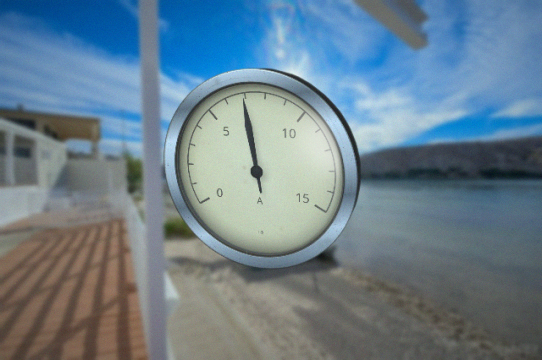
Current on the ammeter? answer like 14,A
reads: 7,A
